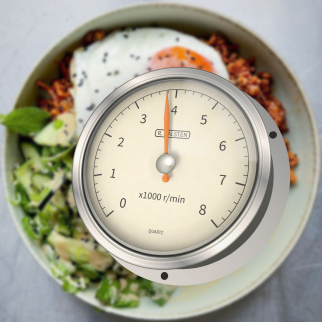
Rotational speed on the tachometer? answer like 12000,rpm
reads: 3800,rpm
